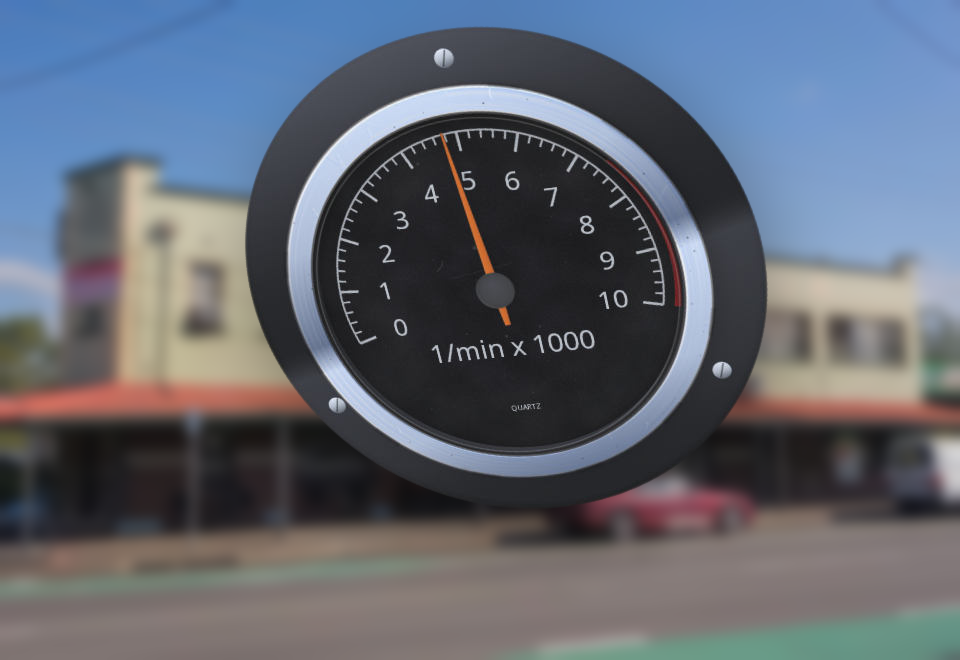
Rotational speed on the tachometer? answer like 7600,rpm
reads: 4800,rpm
